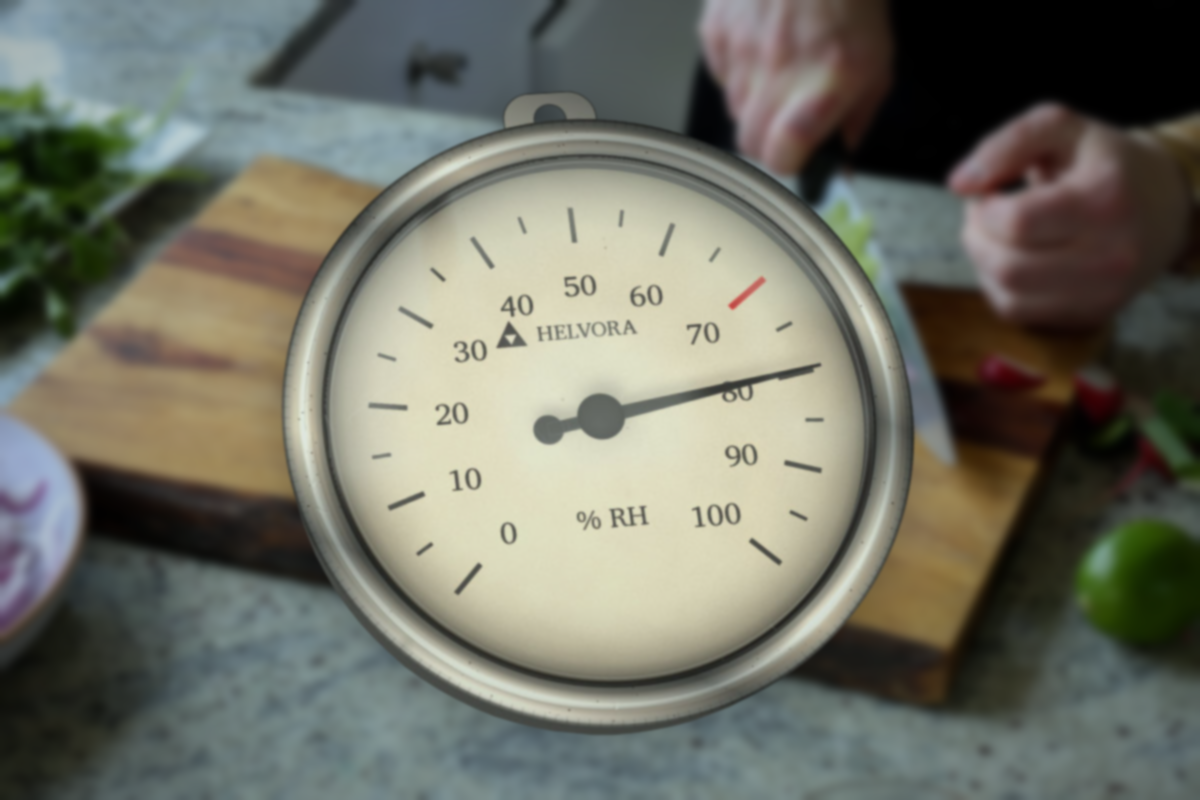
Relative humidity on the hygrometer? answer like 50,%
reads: 80,%
